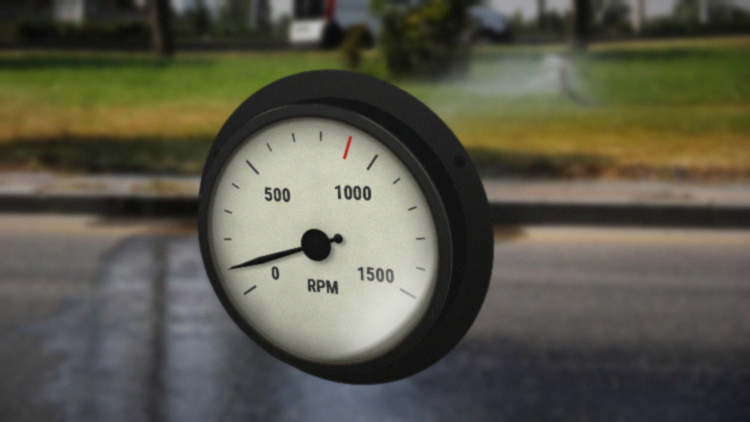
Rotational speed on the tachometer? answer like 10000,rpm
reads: 100,rpm
